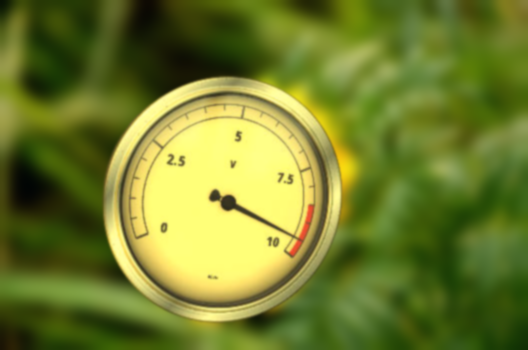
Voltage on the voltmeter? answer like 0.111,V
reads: 9.5,V
